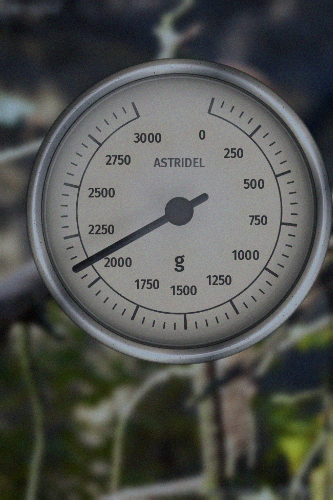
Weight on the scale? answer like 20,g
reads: 2100,g
